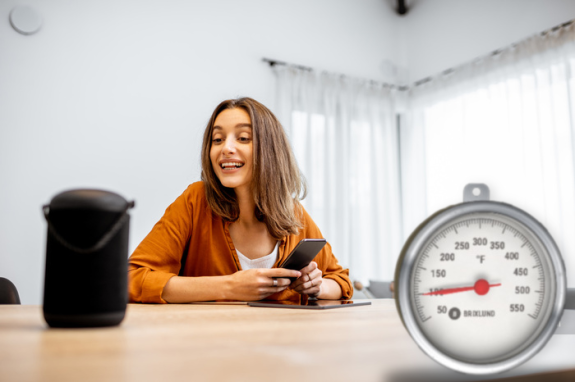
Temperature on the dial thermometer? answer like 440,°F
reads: 100,°F
